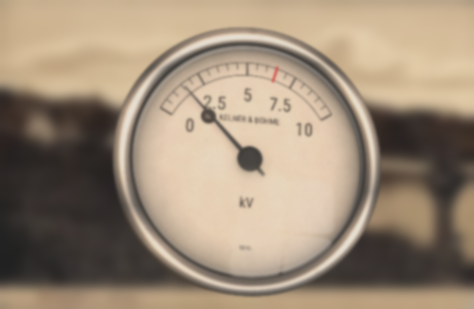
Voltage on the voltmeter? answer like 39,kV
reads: 1.5,kV
